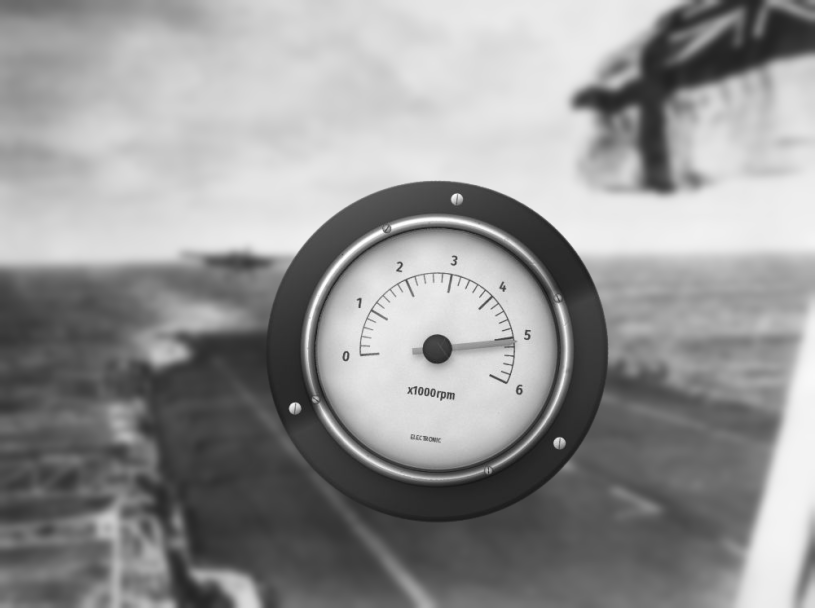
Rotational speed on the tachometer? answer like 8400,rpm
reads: 5100,rpm
